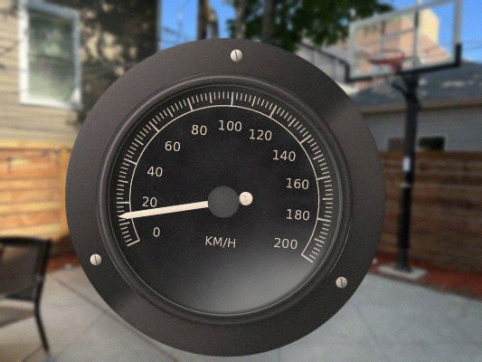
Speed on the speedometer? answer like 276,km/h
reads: 14,km/h
